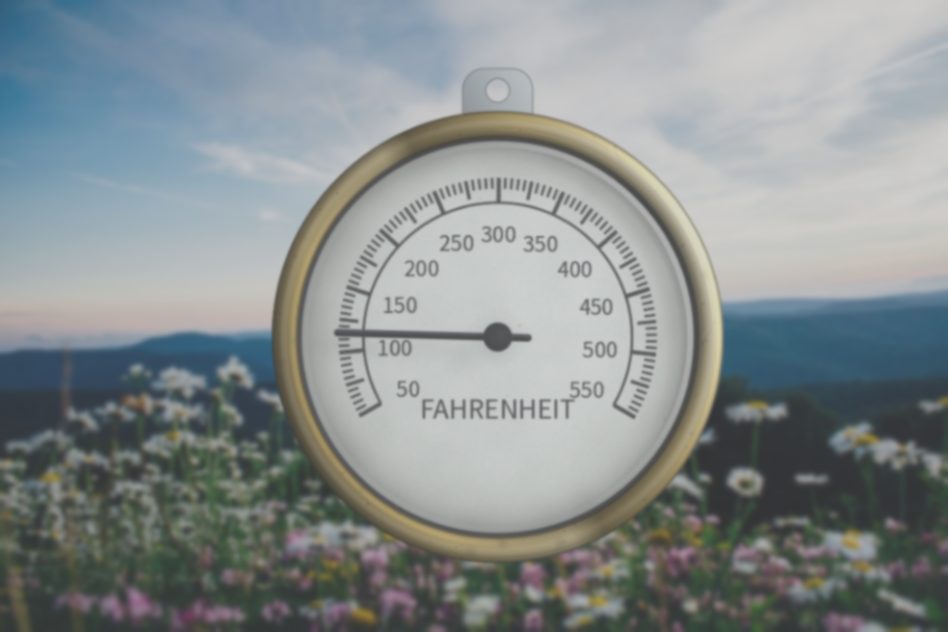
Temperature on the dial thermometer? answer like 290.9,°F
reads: 115,°F
